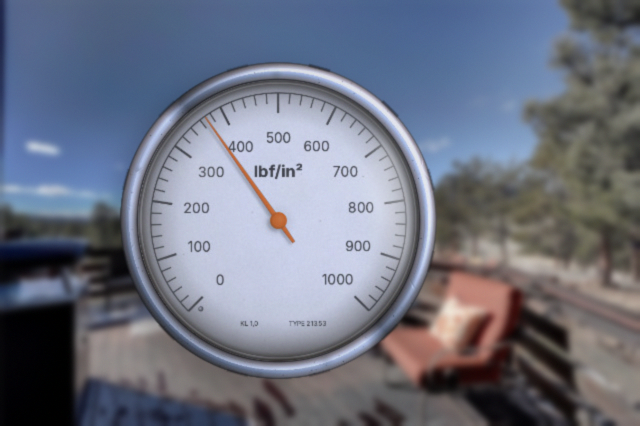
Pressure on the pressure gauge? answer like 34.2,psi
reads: 370,psi
